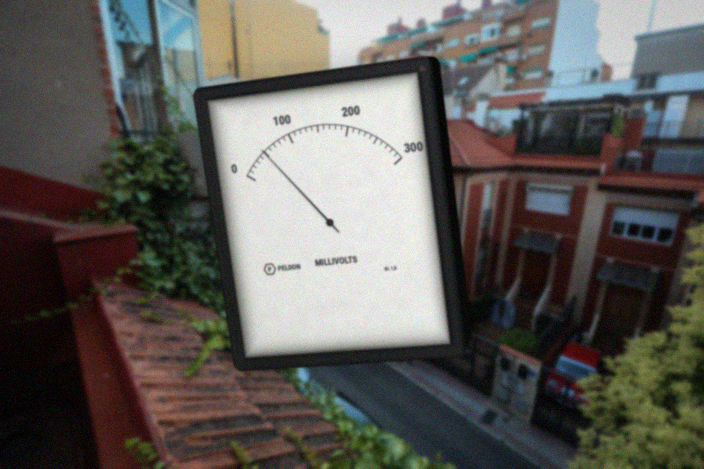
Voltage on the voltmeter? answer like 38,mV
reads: 50,mV
